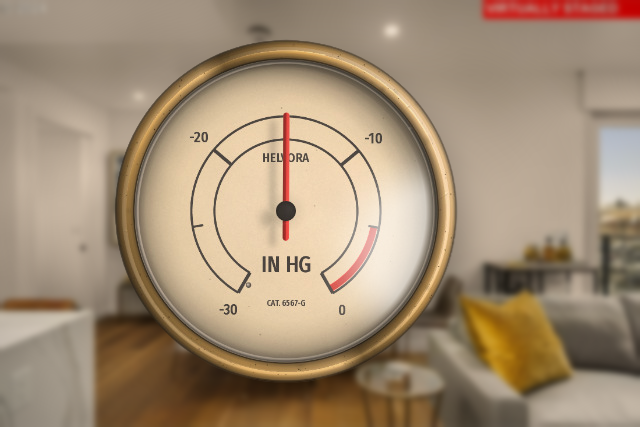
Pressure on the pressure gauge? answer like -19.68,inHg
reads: -15,inHg
